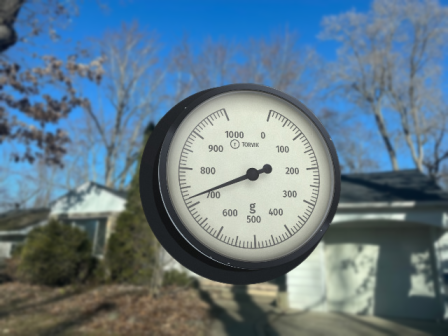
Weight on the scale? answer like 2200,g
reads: 720,g
